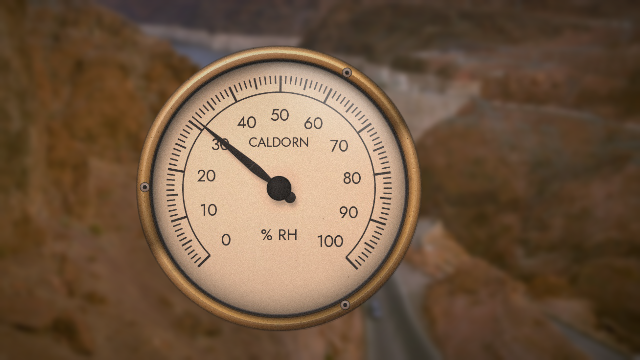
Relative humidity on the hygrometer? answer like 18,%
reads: 31,%
